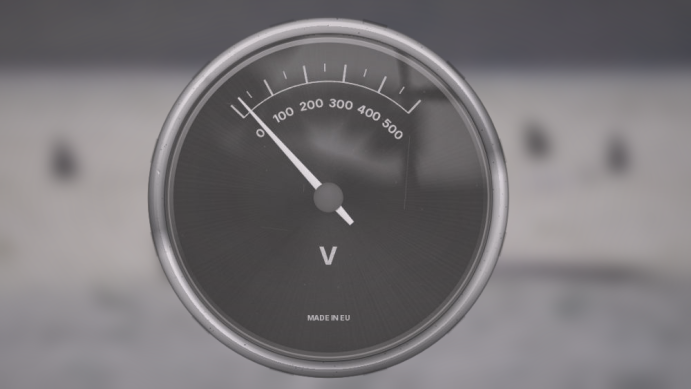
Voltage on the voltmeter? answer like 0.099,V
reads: 25,V
